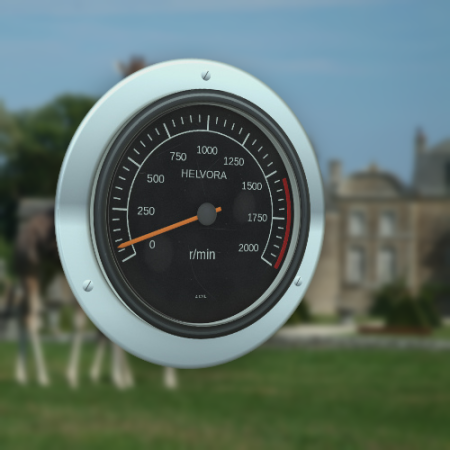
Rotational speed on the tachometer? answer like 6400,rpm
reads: 75,rpm
